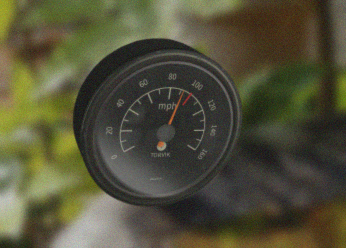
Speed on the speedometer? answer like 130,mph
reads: 90,mph
